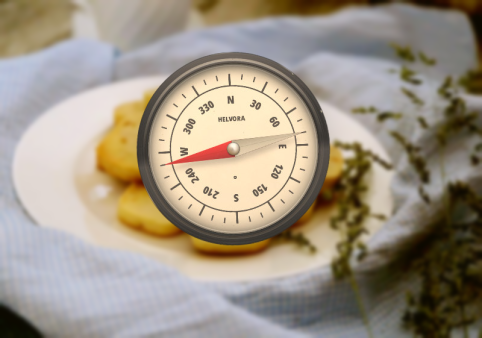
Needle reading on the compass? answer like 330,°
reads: 260,°
